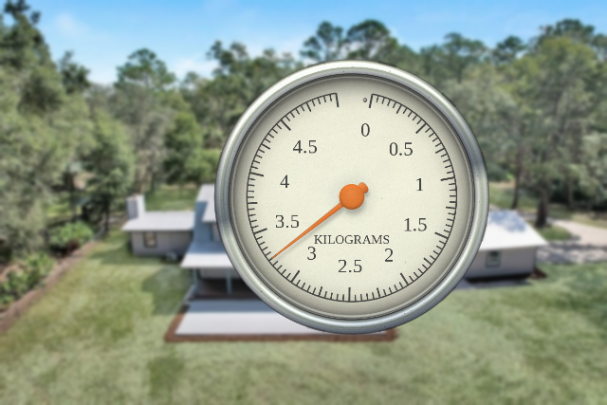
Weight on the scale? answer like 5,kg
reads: 3.25,kg
